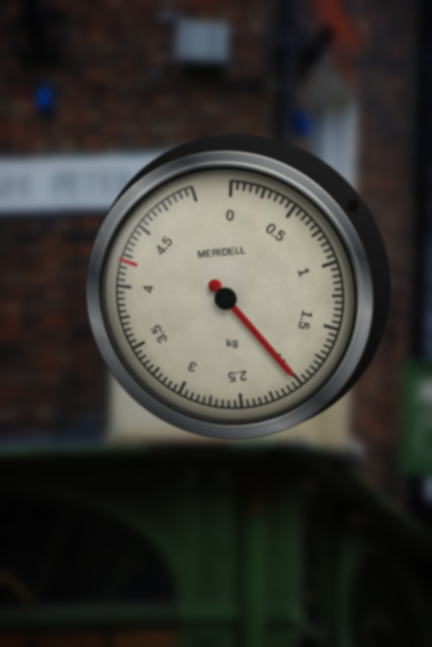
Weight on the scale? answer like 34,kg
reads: 2,kg
